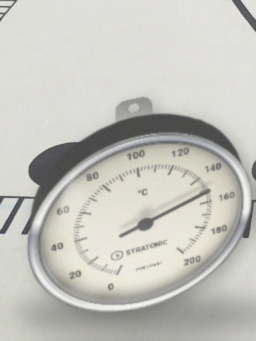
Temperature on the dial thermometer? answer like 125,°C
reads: 150,°C
